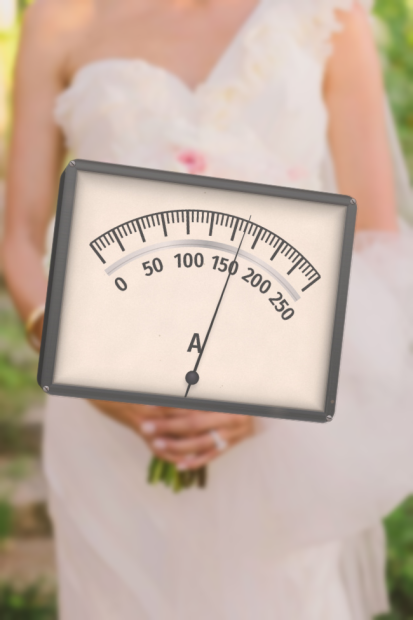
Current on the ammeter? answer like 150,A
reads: 160,A
